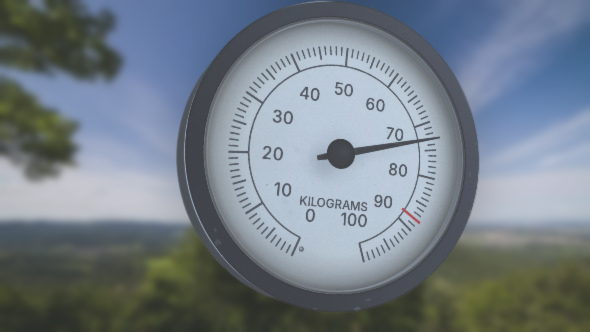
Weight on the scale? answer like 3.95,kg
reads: 73,kg
